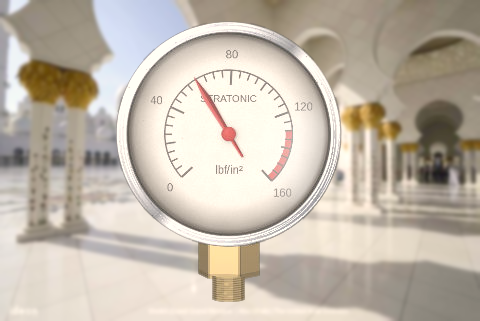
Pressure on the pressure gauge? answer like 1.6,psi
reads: 60,psi
